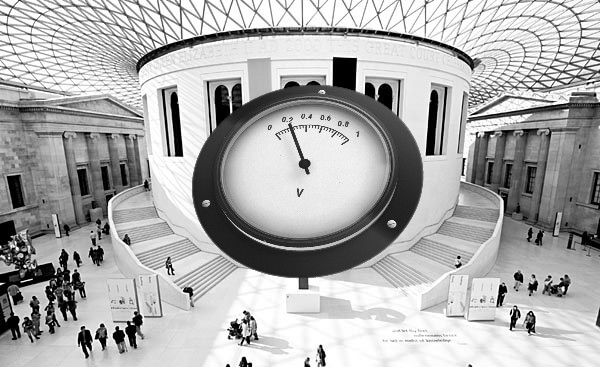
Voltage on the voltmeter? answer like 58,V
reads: 0.2,V
